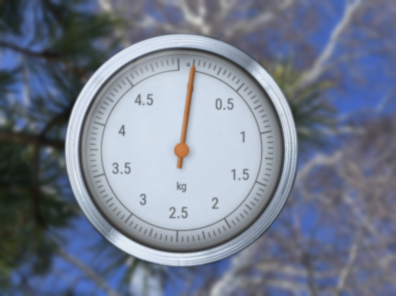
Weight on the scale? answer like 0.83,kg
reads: 0,kg
